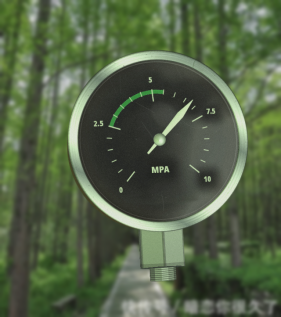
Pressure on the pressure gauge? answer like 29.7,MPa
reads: 6.75,MPa
